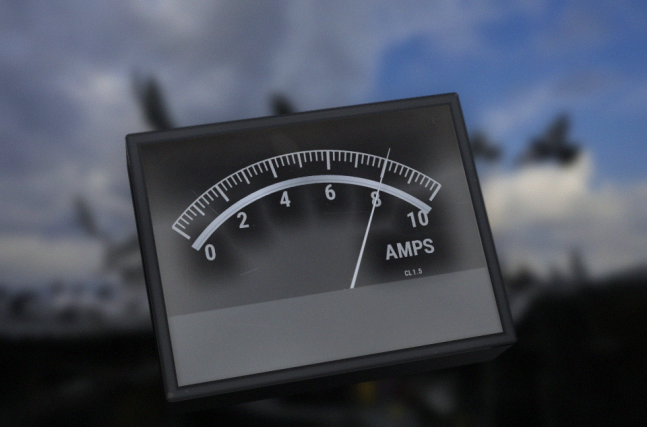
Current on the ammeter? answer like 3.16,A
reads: 8,A
